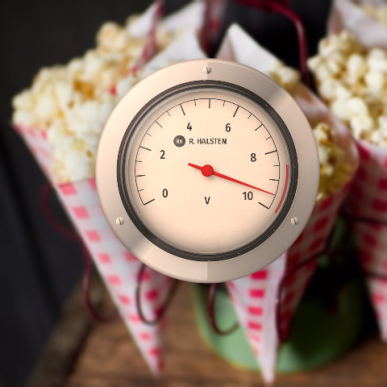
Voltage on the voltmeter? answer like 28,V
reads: 9.5,V
